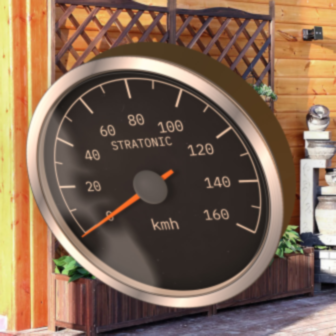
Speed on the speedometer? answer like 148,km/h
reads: 0,km/h
